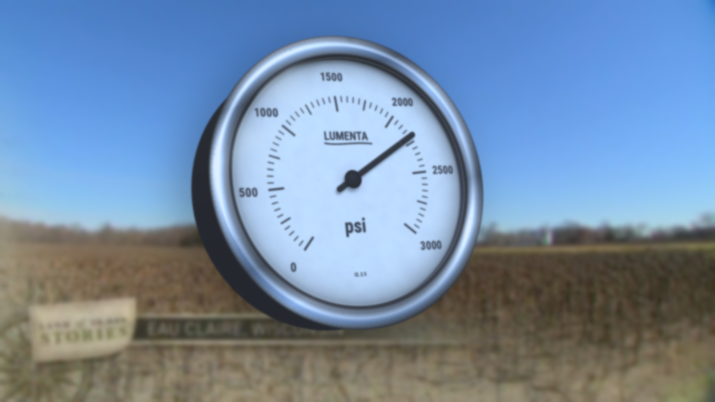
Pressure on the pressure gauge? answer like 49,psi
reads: 2200,psi
